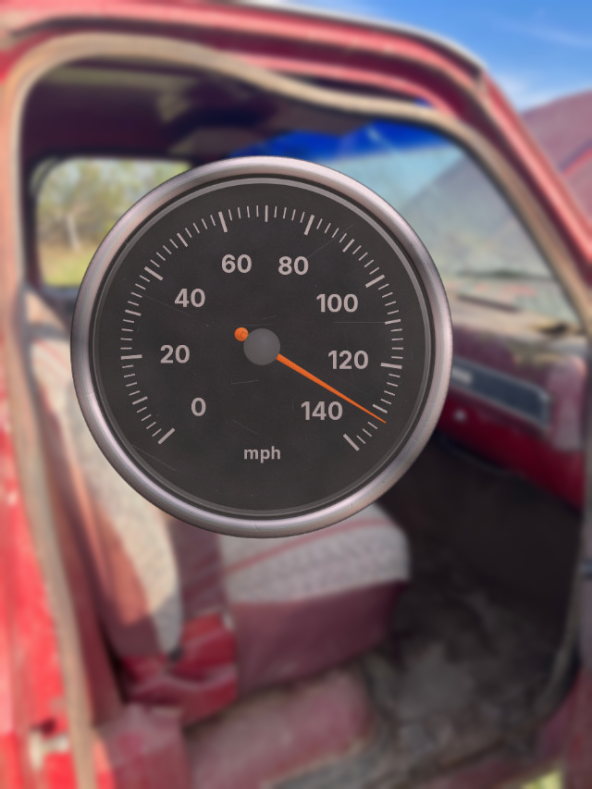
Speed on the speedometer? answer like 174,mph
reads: 132,mph
